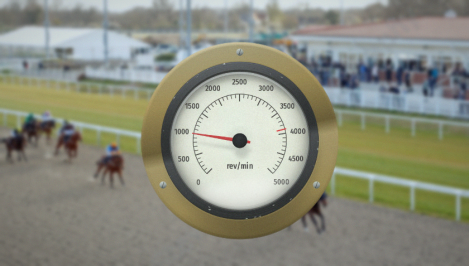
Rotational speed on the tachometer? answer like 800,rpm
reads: 1000,rpm
